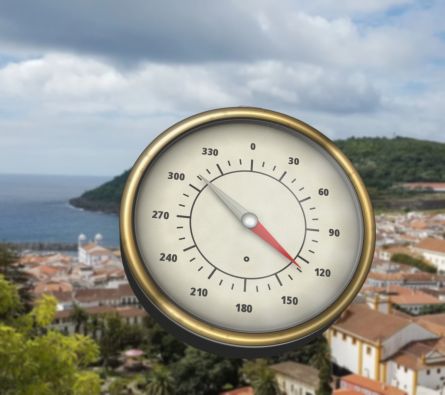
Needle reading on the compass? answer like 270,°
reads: 130,°
